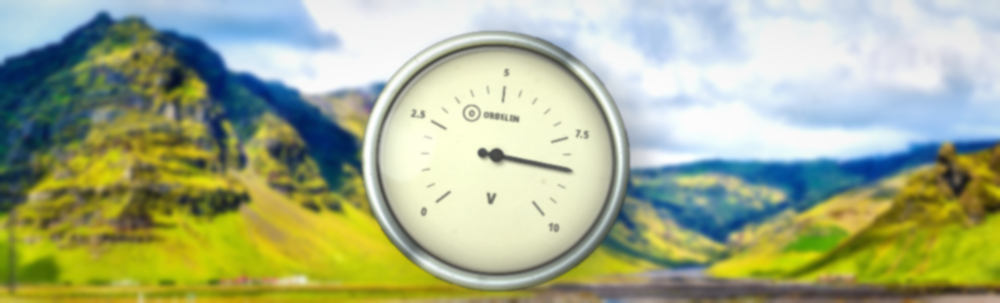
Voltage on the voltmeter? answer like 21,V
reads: 8.5,V
